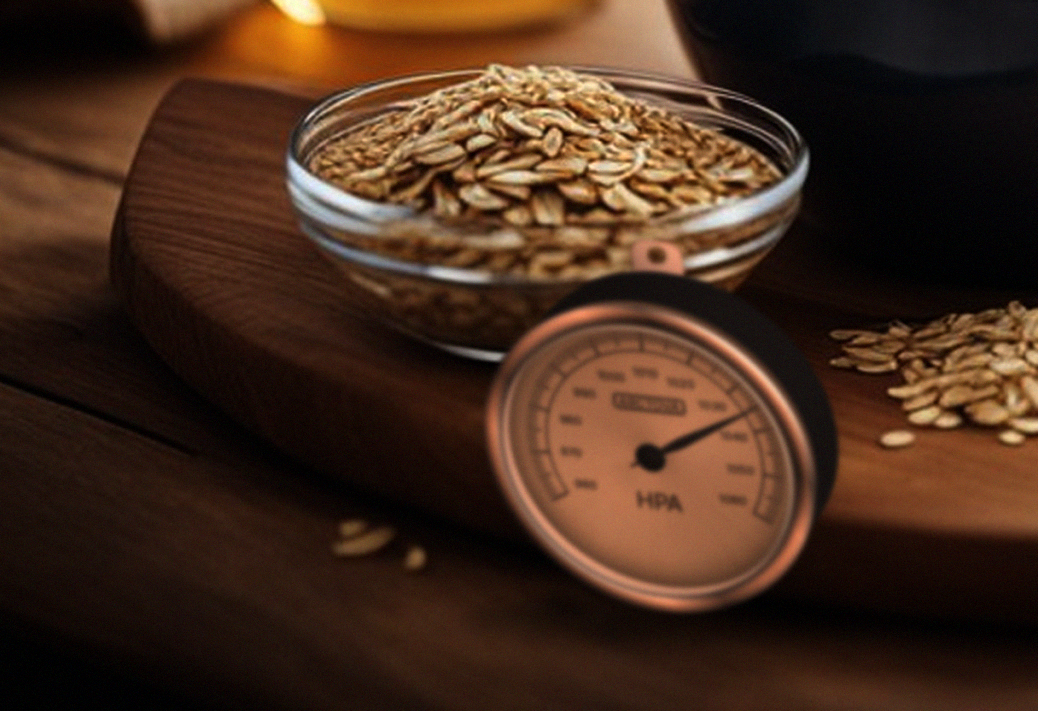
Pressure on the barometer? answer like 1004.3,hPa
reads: 1035,hPa
